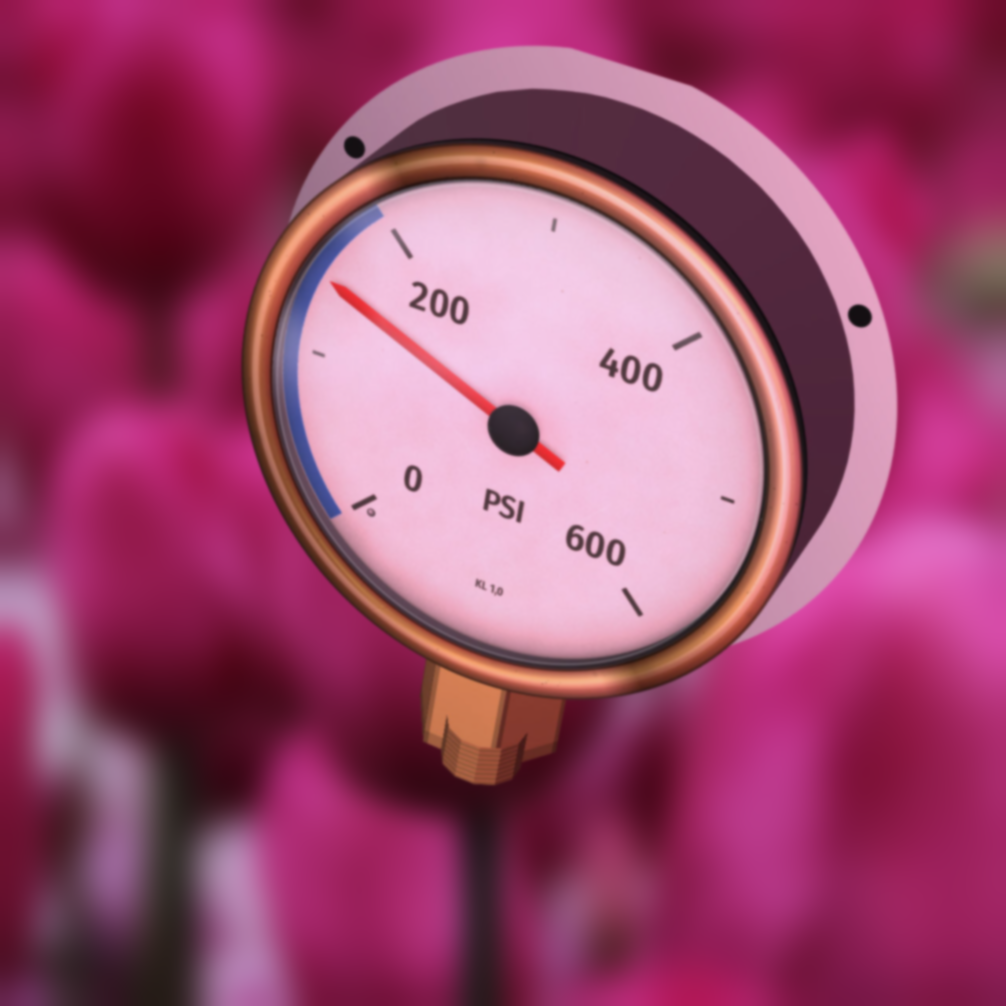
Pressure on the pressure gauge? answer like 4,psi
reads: 150,psi
